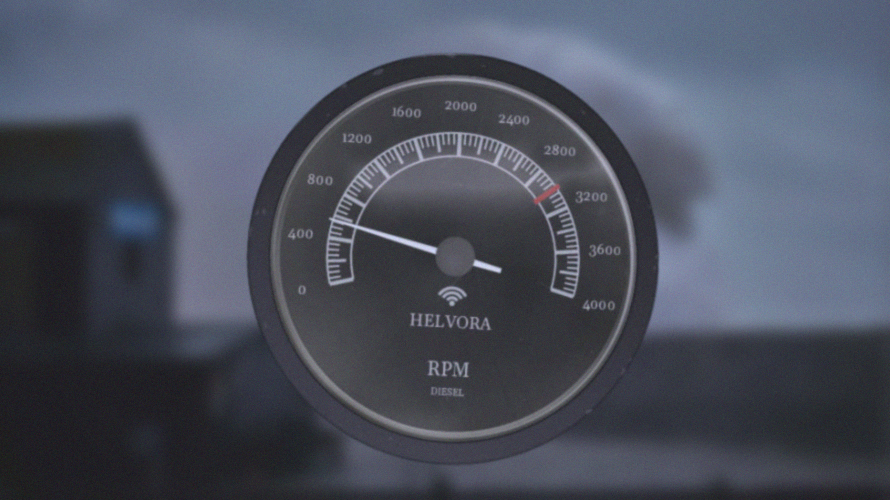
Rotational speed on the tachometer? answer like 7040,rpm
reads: 550,rpm
